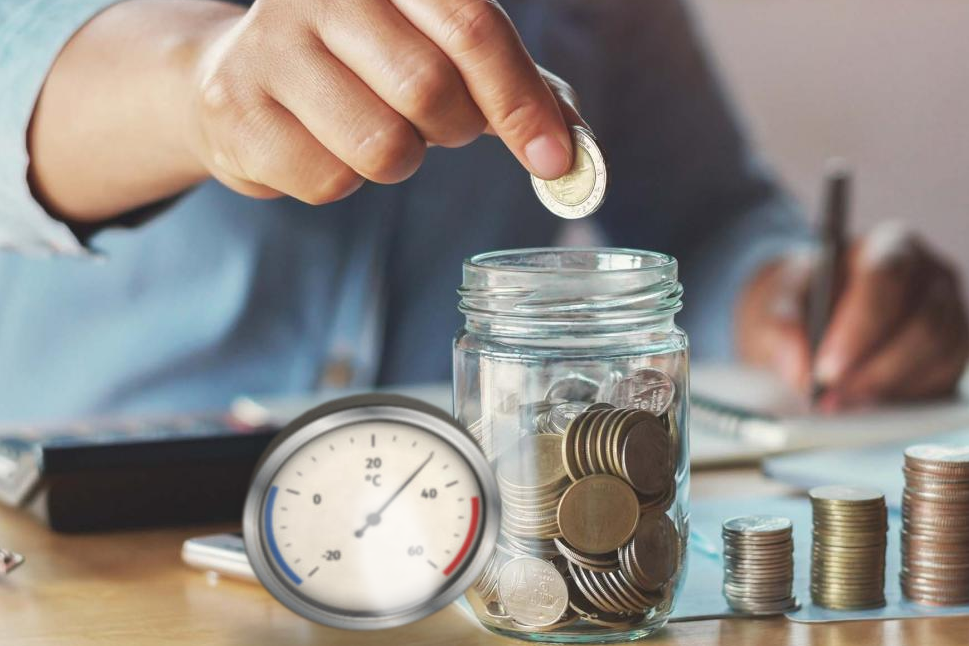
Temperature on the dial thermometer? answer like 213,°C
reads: 32,°C
